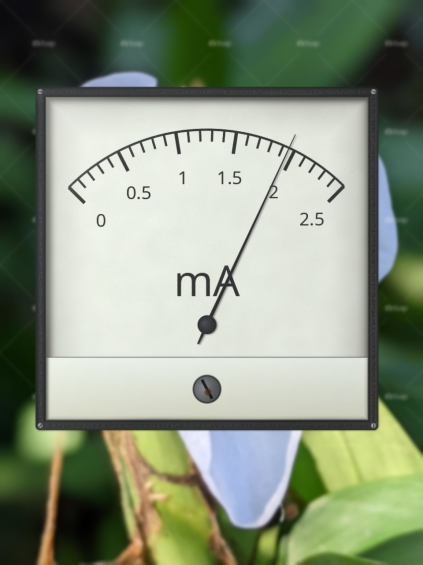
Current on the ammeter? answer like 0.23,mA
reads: 1.95,mA
